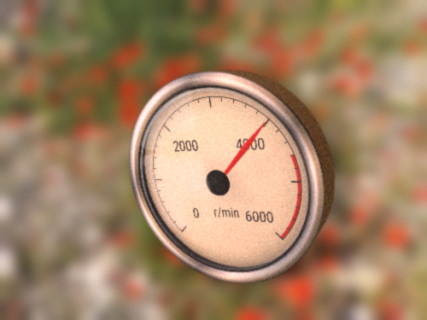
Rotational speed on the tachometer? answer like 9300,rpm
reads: 4000,rpm
